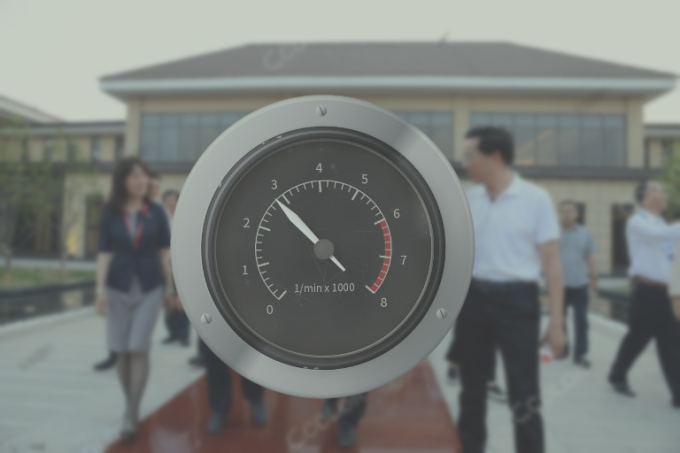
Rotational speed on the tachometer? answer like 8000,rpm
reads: 2800,rpm
